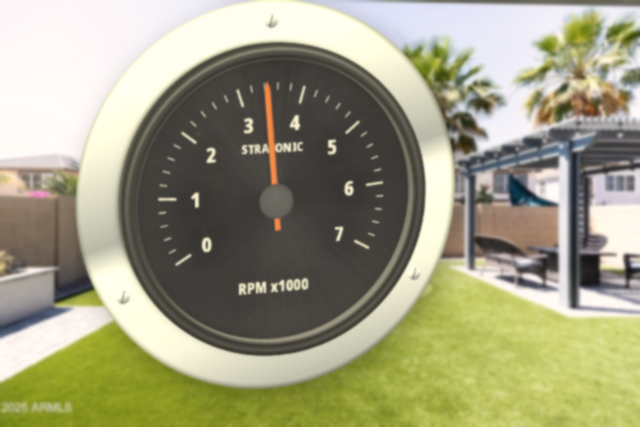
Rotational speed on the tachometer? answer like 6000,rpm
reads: 3400,rpm
